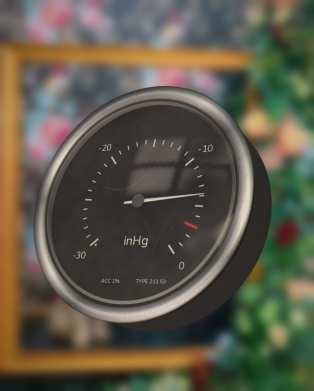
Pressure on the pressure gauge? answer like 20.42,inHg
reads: -6,inHg
